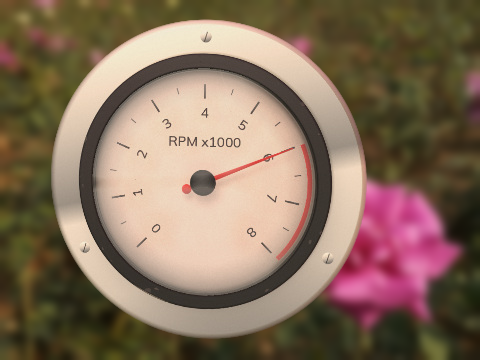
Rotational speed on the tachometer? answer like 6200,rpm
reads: 6000,rpm
